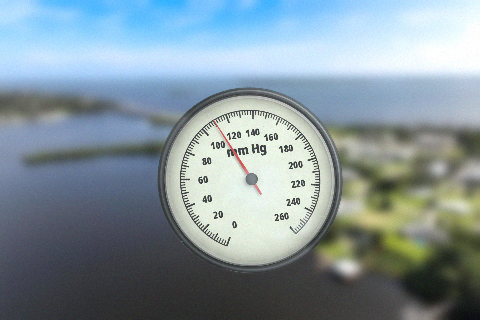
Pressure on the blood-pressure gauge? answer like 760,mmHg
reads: 110,mmHg
